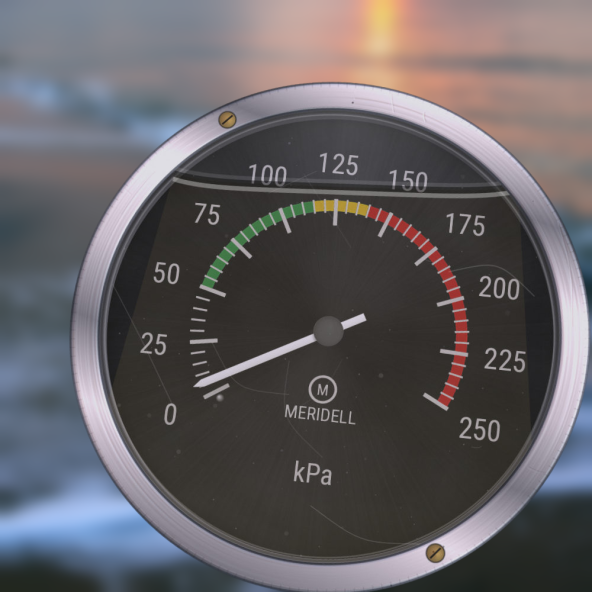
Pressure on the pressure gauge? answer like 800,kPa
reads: 5,kPa
